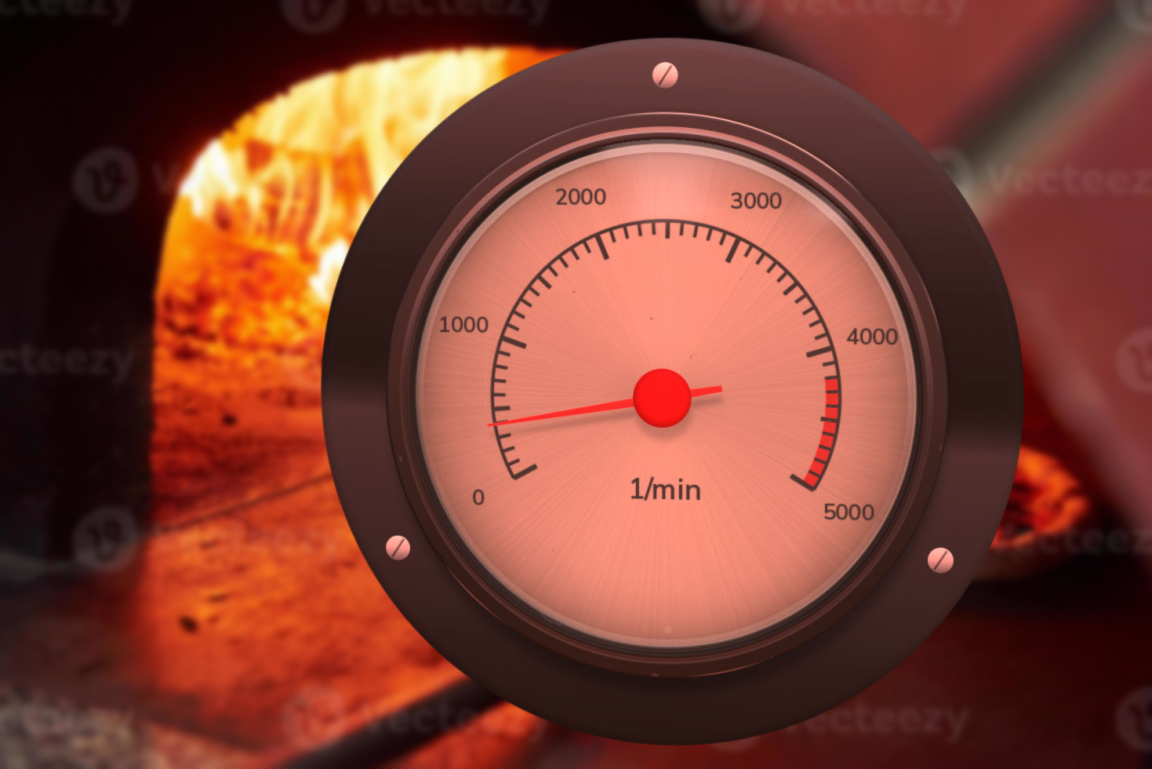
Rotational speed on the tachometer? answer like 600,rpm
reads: 400,rpm
